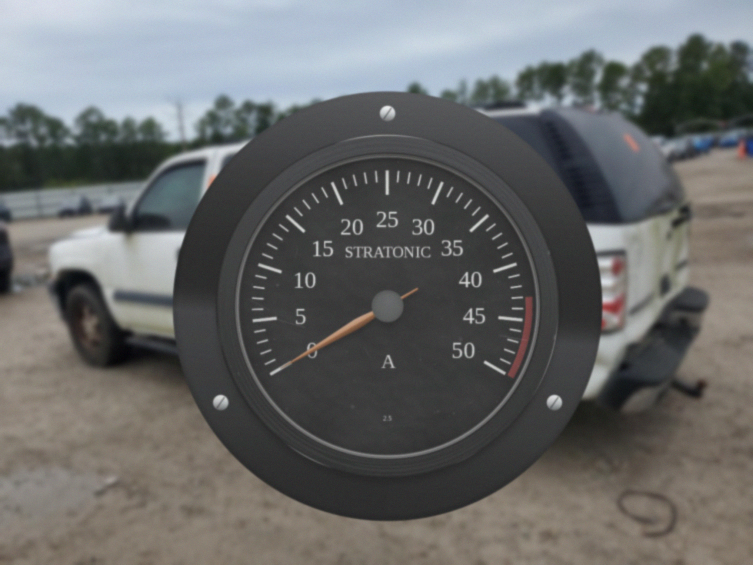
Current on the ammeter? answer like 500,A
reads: 0,A
